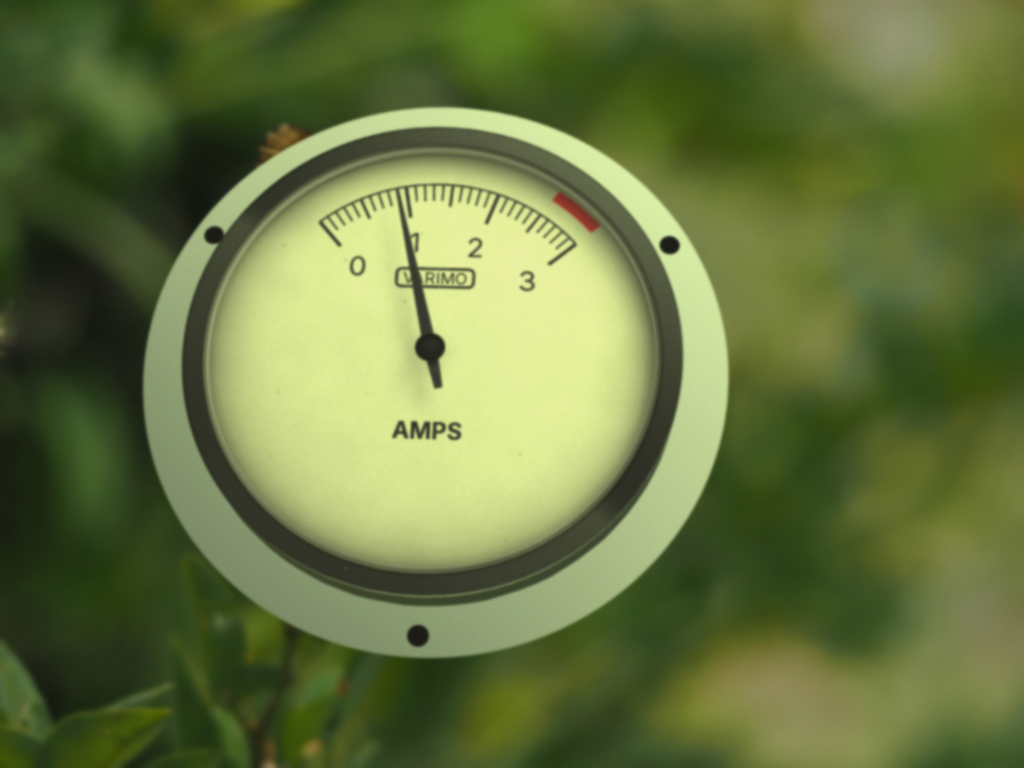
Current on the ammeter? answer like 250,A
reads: 0.9,A
